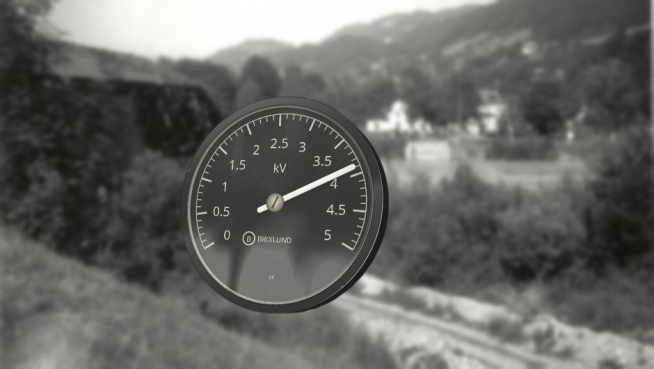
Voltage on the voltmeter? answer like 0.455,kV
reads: 3.9,kV
